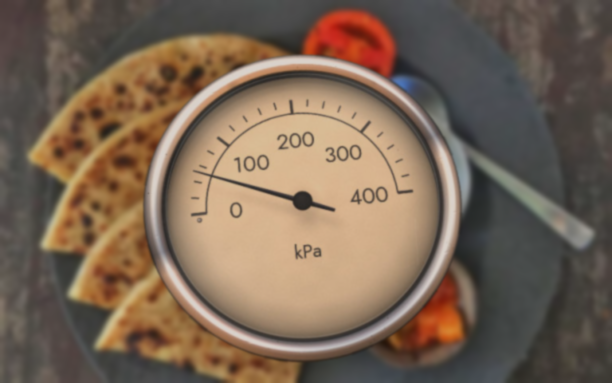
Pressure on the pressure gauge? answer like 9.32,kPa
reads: 50,kPa
